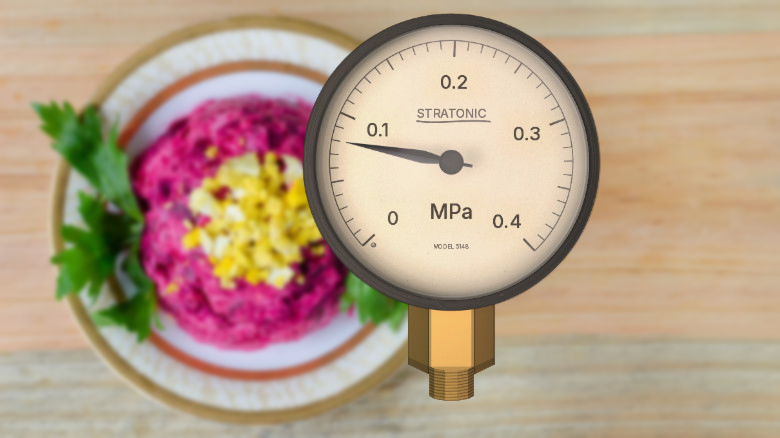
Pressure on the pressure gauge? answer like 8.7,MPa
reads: 0.08,MPa
